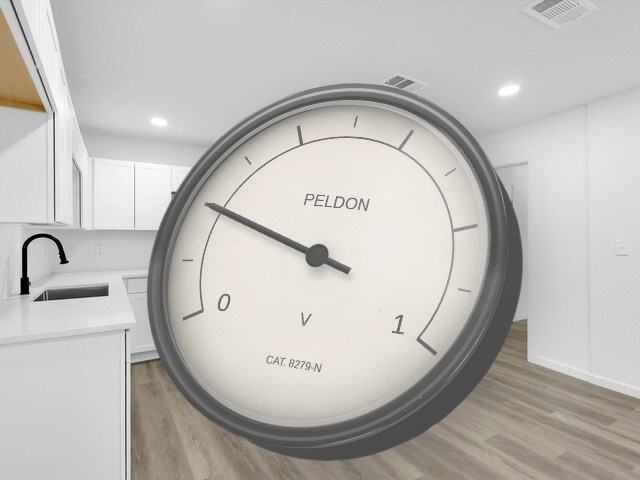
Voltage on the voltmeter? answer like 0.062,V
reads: 0.2,V
